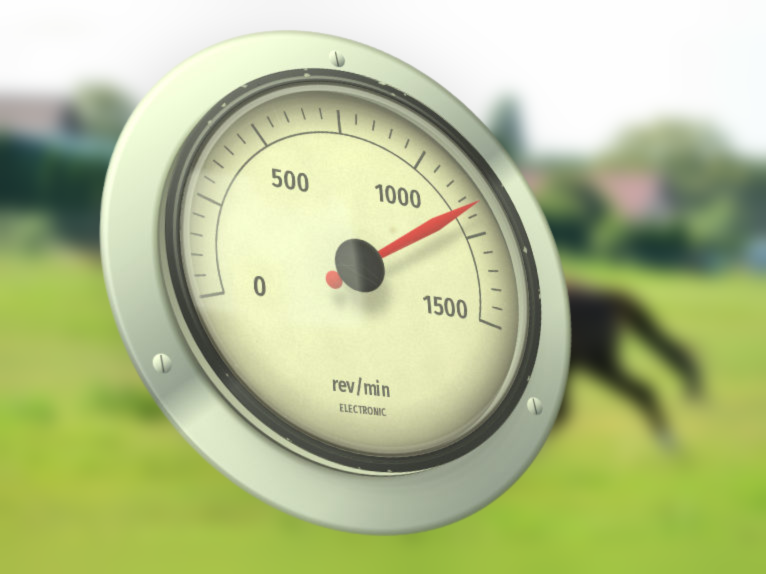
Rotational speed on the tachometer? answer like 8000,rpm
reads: 1175,rpm
